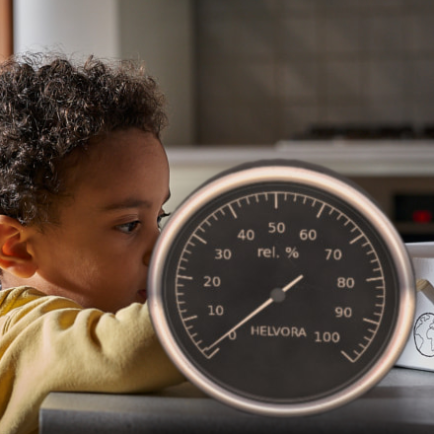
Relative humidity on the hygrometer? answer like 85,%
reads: 2,%
